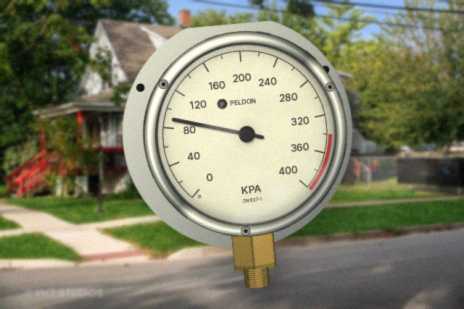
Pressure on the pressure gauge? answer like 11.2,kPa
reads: 90,kPa
